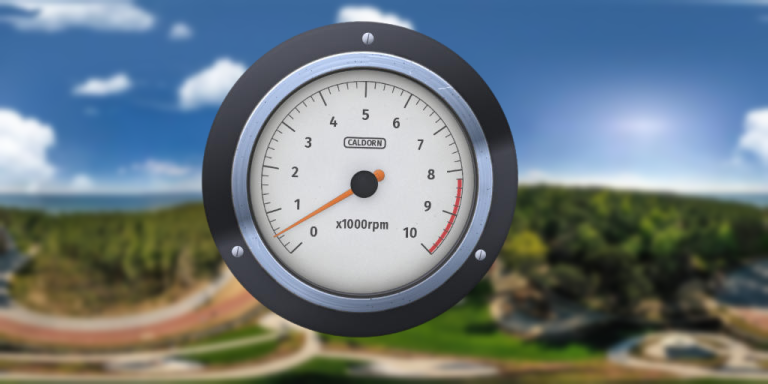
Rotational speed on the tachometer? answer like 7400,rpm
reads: 500,rpm
